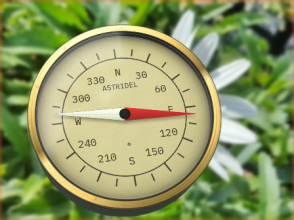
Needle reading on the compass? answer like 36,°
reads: 97.5,°
